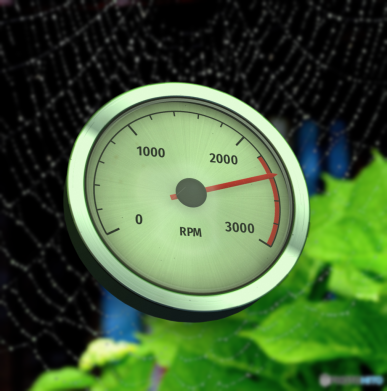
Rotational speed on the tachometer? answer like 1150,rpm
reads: 2400,rpm
